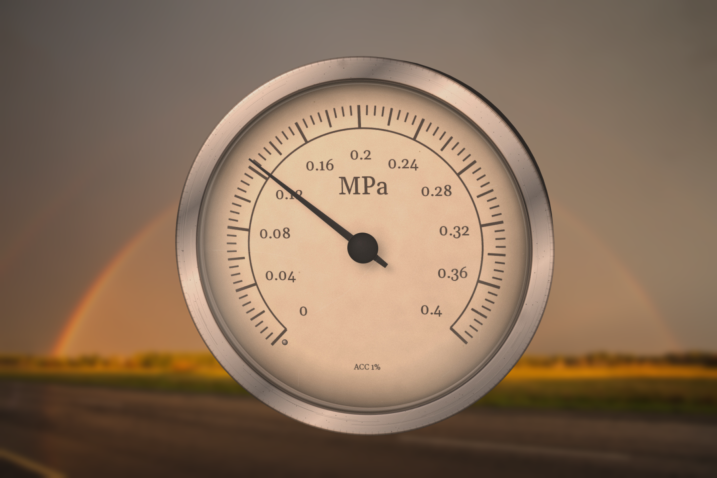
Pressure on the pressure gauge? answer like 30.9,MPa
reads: 0.125,MPa
